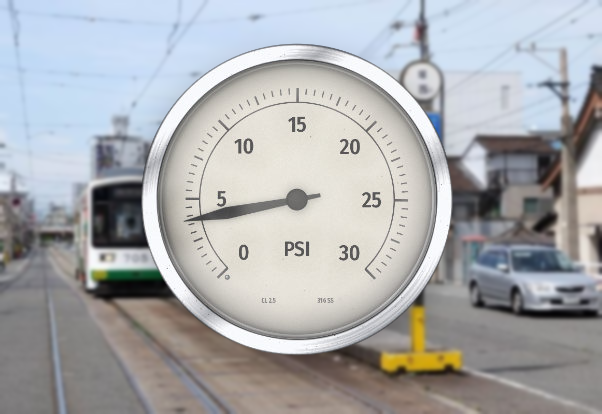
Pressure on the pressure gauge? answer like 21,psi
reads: 3.75,psi
